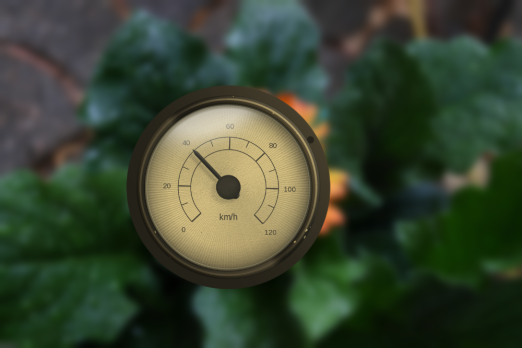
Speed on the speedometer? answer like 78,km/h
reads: 40,km/h
